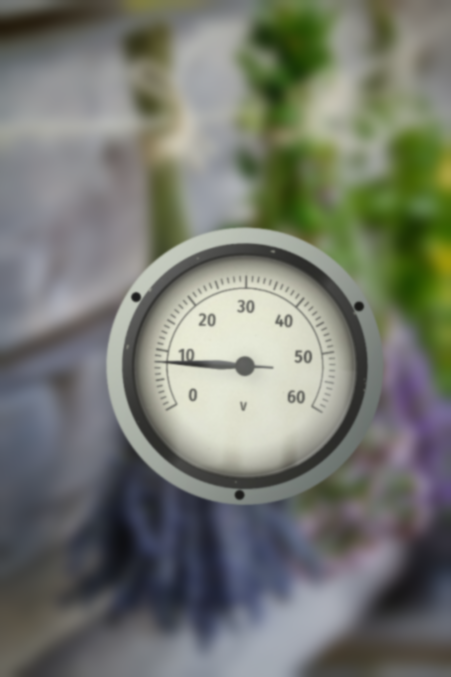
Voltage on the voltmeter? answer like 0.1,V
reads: 8,V
